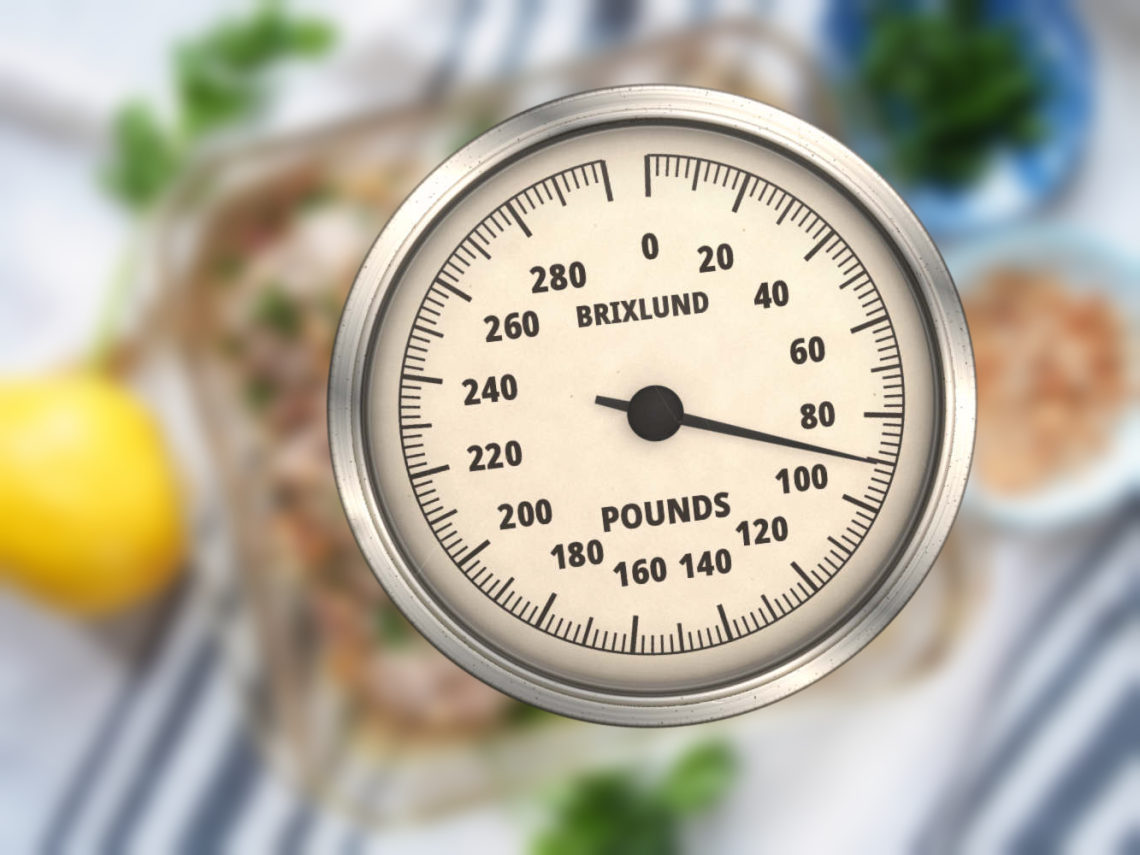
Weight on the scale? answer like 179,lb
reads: 90,lb
